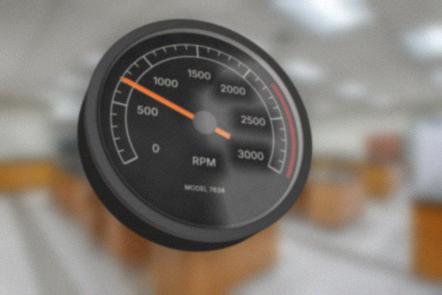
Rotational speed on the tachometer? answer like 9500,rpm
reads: 700,rpm
